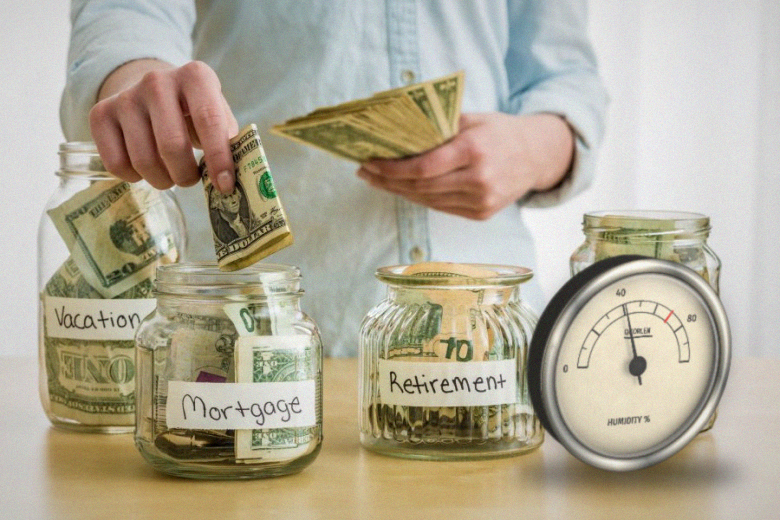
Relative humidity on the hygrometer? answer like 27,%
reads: 40,%
